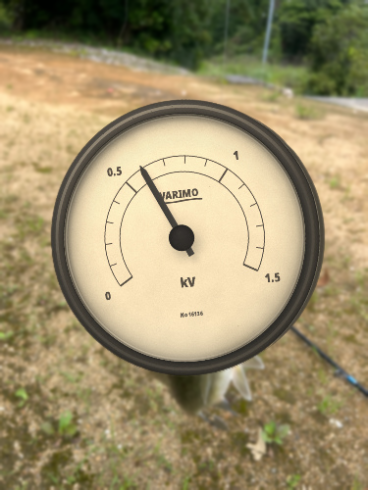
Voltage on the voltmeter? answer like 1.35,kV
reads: 0.6,kV
